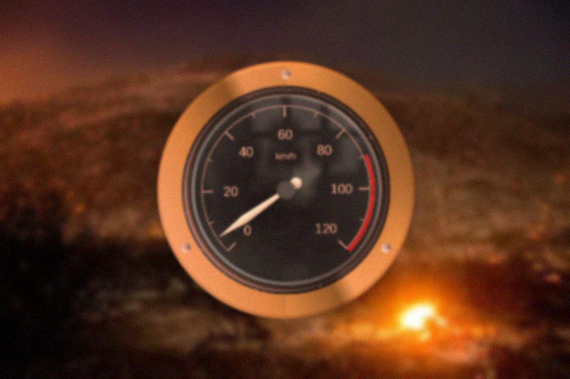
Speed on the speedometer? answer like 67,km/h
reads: 5,km/h
